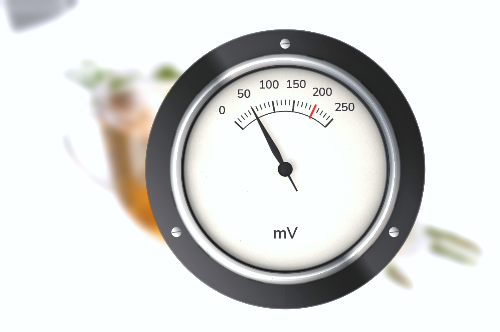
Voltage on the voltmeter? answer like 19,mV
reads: 50,mV
